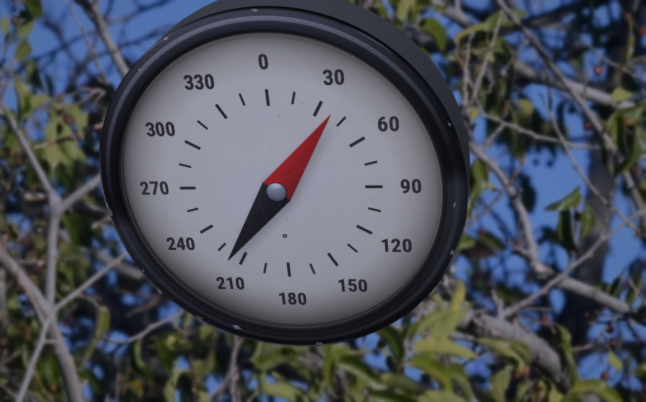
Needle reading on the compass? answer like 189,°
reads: 37.5,°
